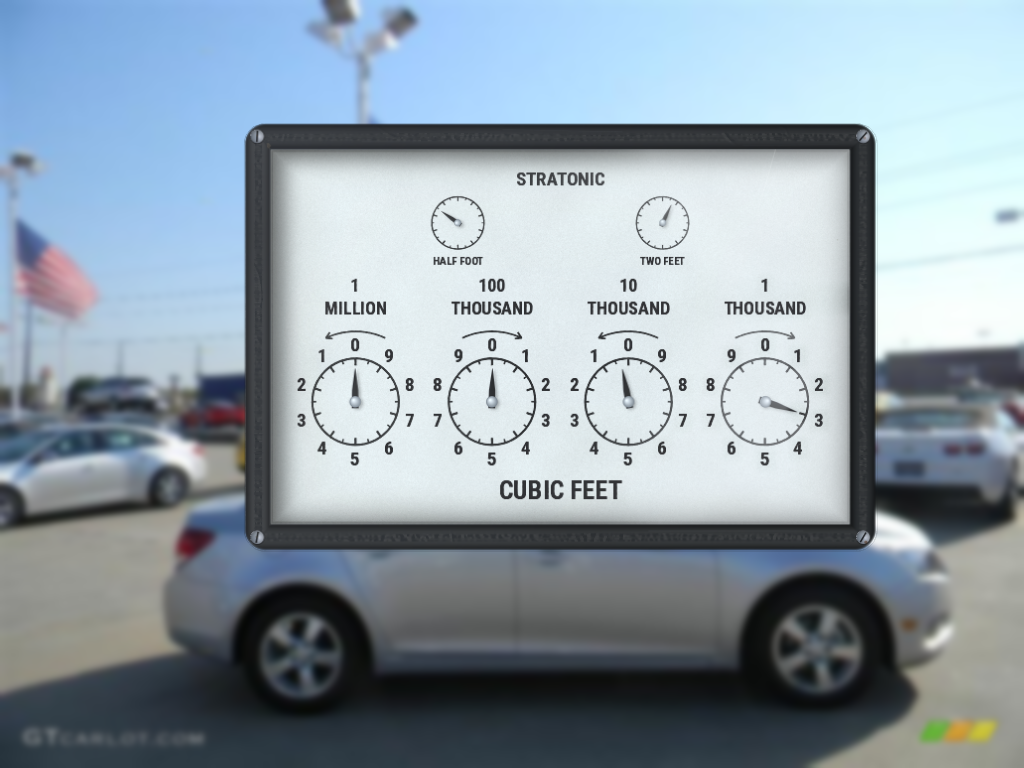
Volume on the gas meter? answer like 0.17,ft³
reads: 300,ft³
